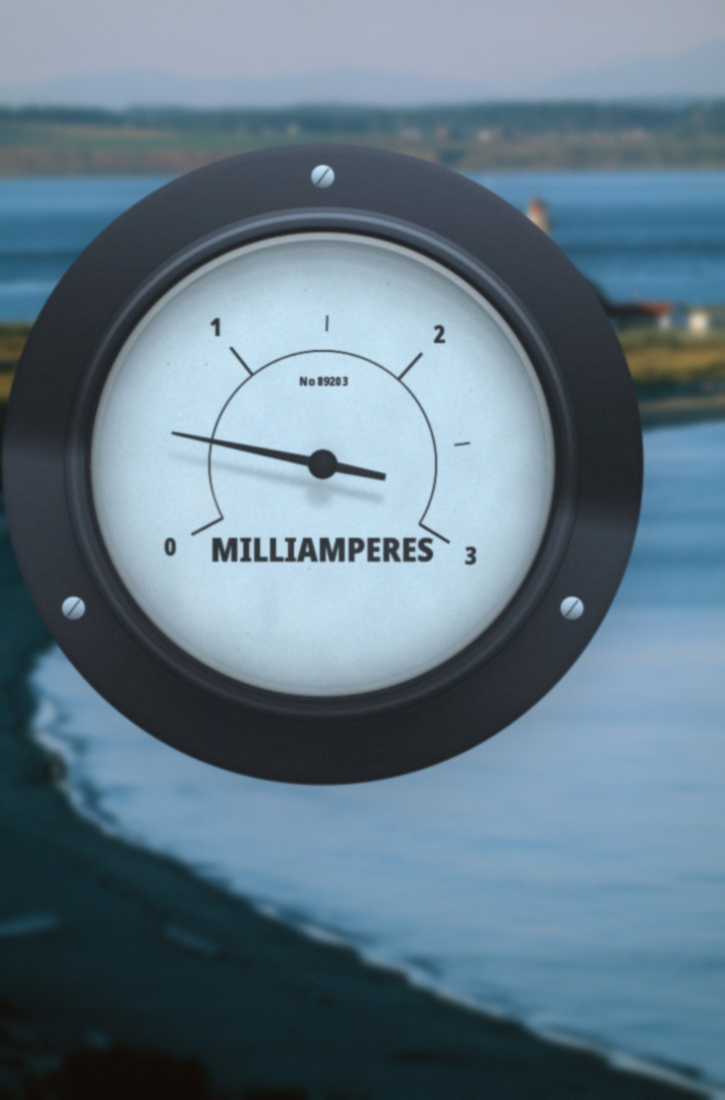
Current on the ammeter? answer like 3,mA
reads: 0.5,mA
